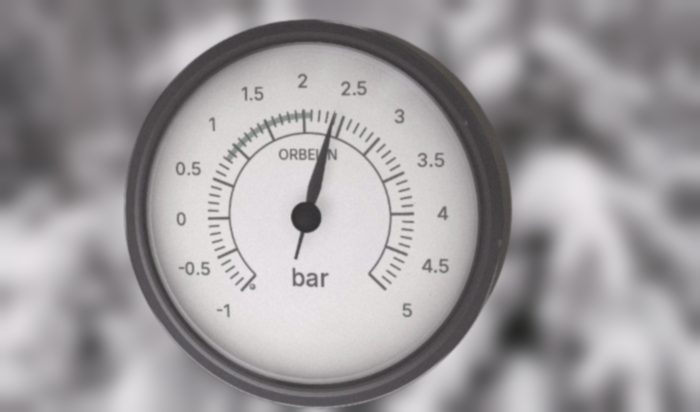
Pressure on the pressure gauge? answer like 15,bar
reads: 2.4,bar
